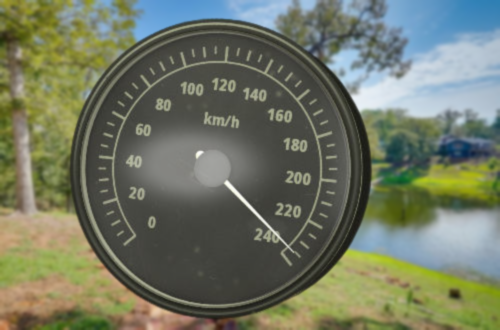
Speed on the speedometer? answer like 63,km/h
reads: 235,km/h
